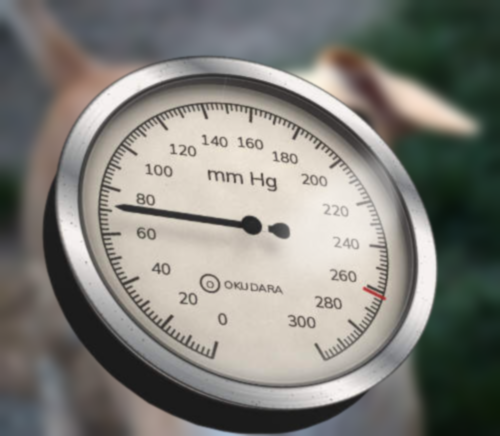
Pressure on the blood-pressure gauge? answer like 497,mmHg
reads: 70,mmHg
